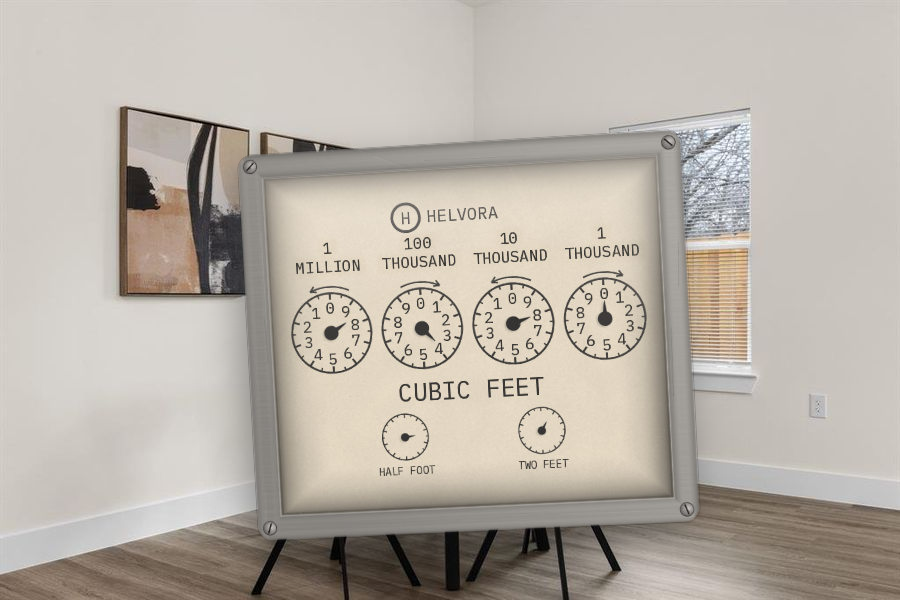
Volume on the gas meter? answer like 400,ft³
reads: 838000,ft³
